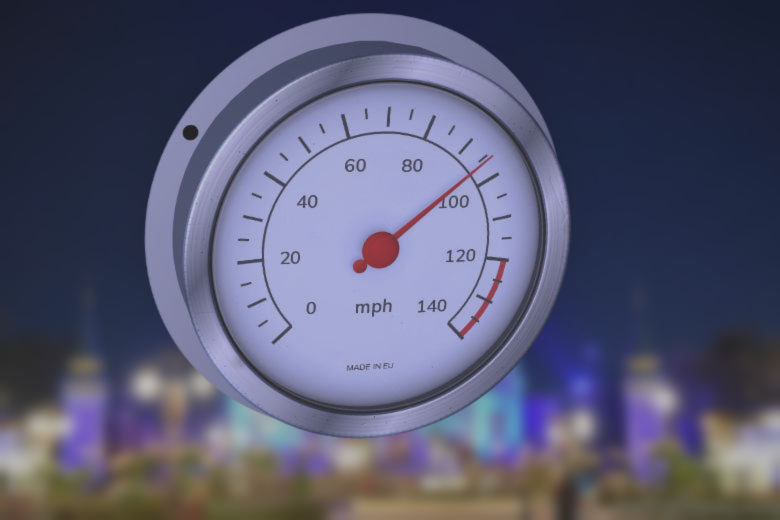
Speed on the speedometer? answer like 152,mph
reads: 95,mph
